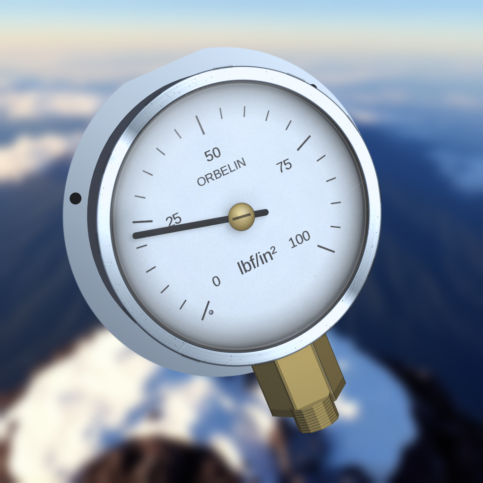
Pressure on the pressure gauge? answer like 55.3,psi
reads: 22.5,psi
